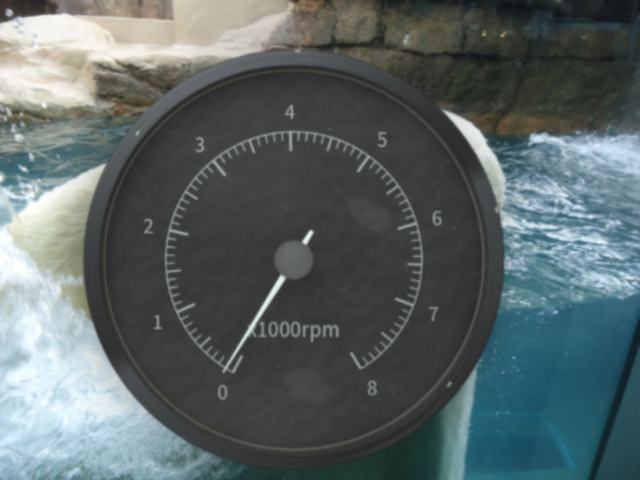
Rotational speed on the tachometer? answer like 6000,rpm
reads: 100,rpm
